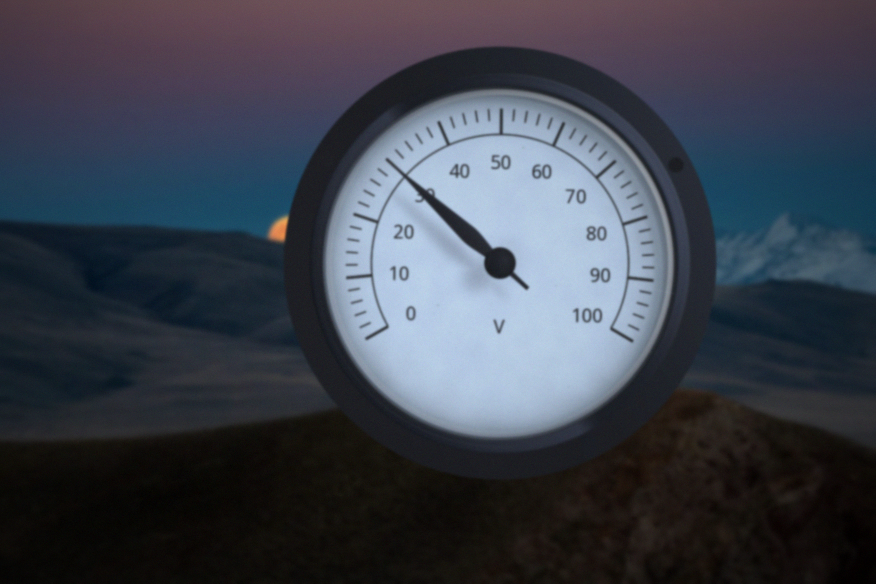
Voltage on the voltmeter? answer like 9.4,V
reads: 30,V
